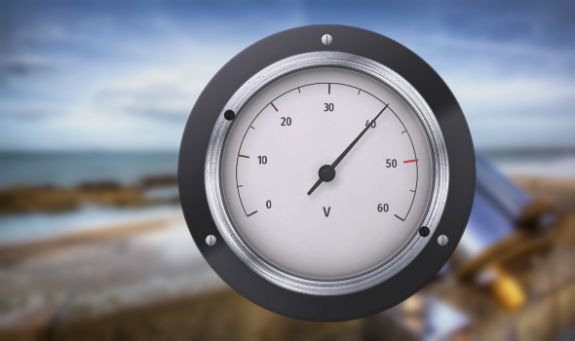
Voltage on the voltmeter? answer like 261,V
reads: 40,V
